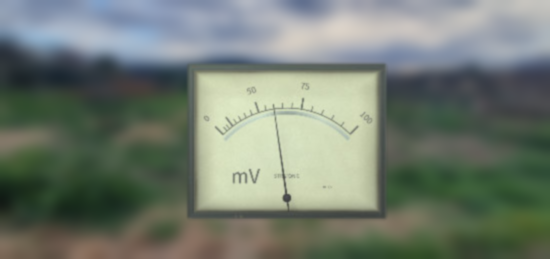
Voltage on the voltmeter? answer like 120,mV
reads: 60,mV
